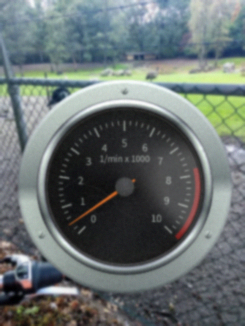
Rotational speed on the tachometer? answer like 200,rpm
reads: 400,rpm
